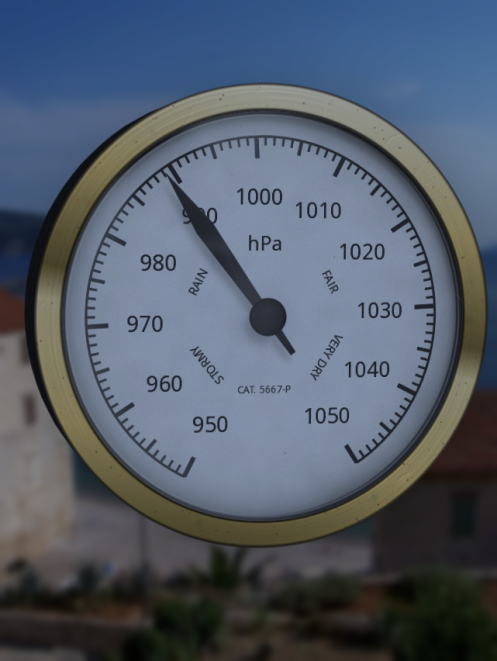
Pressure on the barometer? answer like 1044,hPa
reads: 989,hPa
